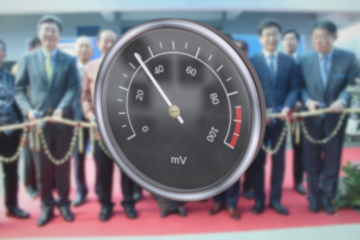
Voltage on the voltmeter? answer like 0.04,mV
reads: 35,mV
